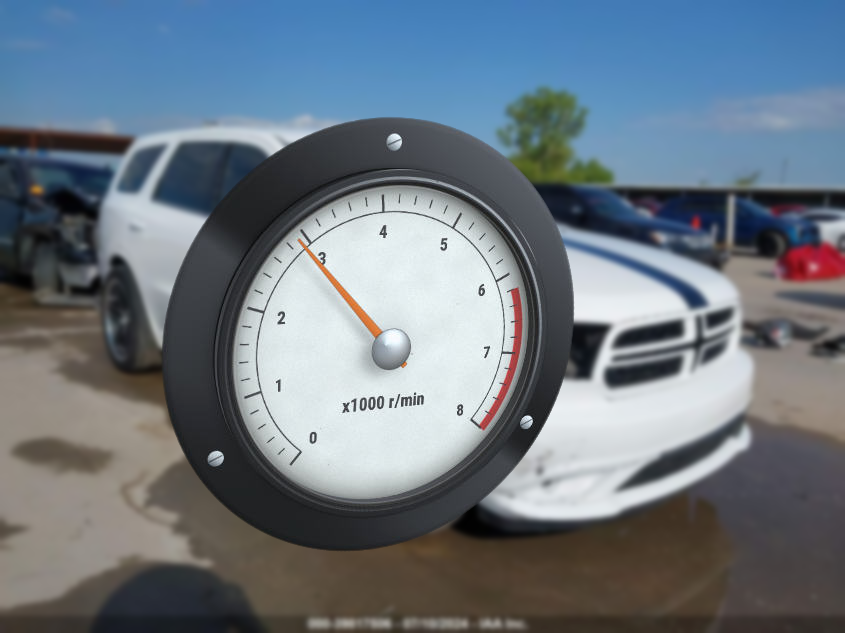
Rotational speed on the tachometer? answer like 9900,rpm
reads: 2900,rpm
